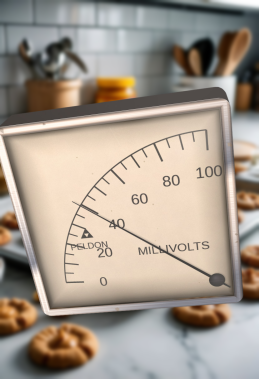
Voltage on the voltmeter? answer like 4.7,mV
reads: 40,mV
